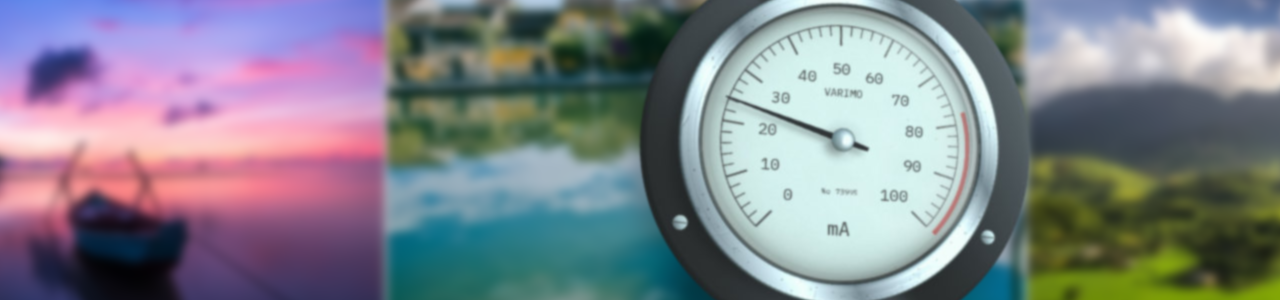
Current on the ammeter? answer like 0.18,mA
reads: 24,mA
